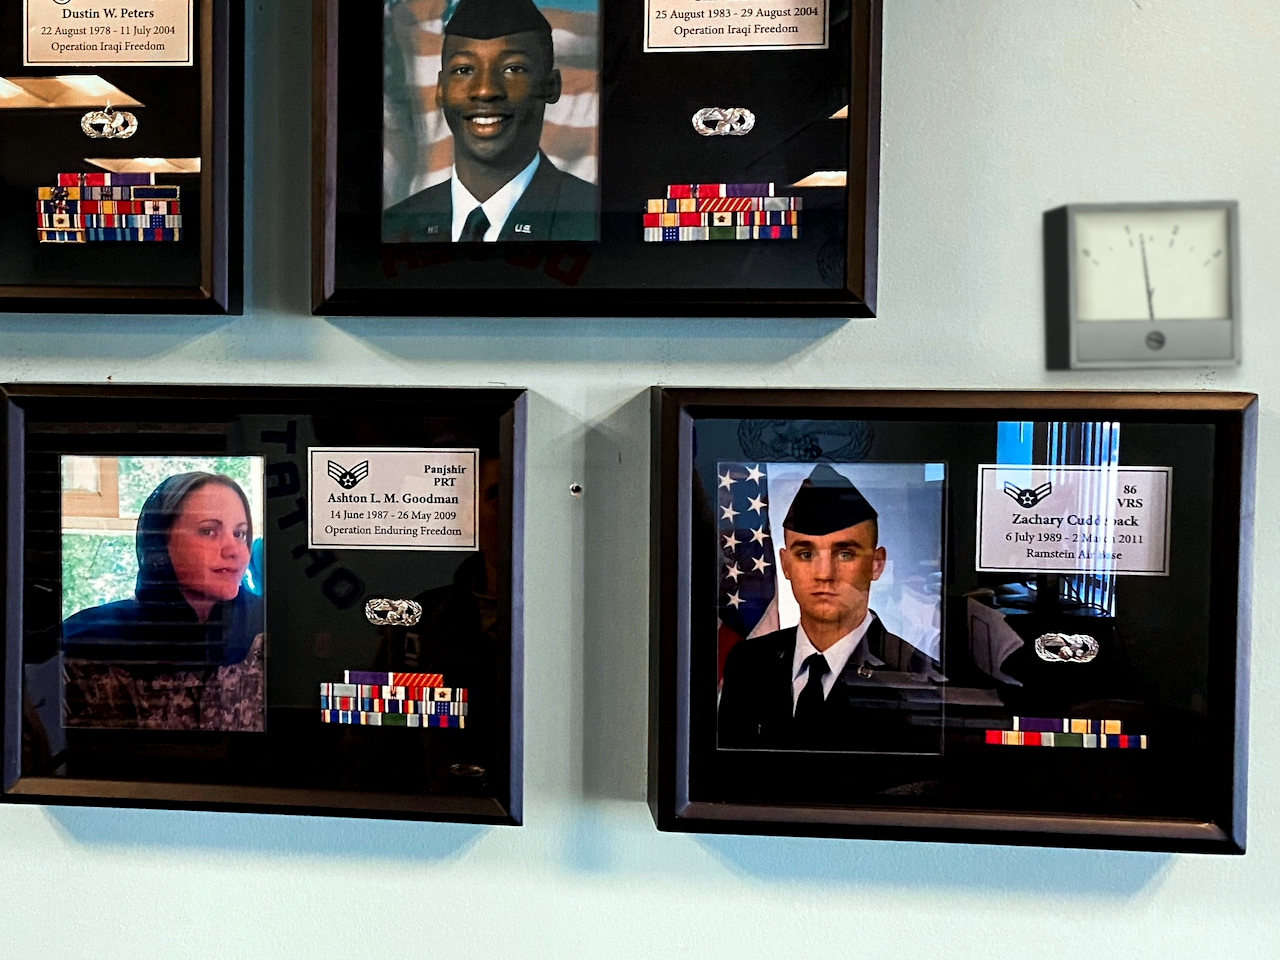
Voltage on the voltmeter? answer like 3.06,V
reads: 1.25,V
